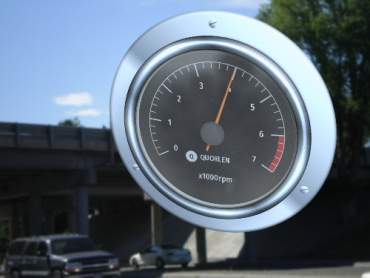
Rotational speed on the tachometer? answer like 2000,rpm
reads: 4000,rpm
